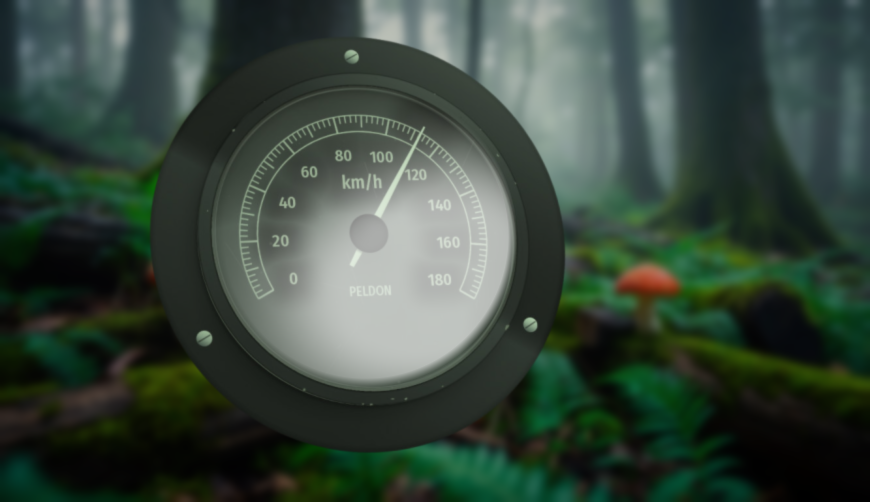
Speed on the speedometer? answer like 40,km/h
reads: 112,km/h
